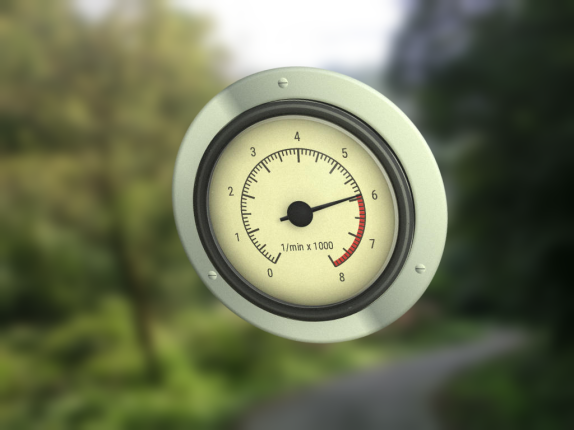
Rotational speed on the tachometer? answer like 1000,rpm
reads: 5900,rpm
